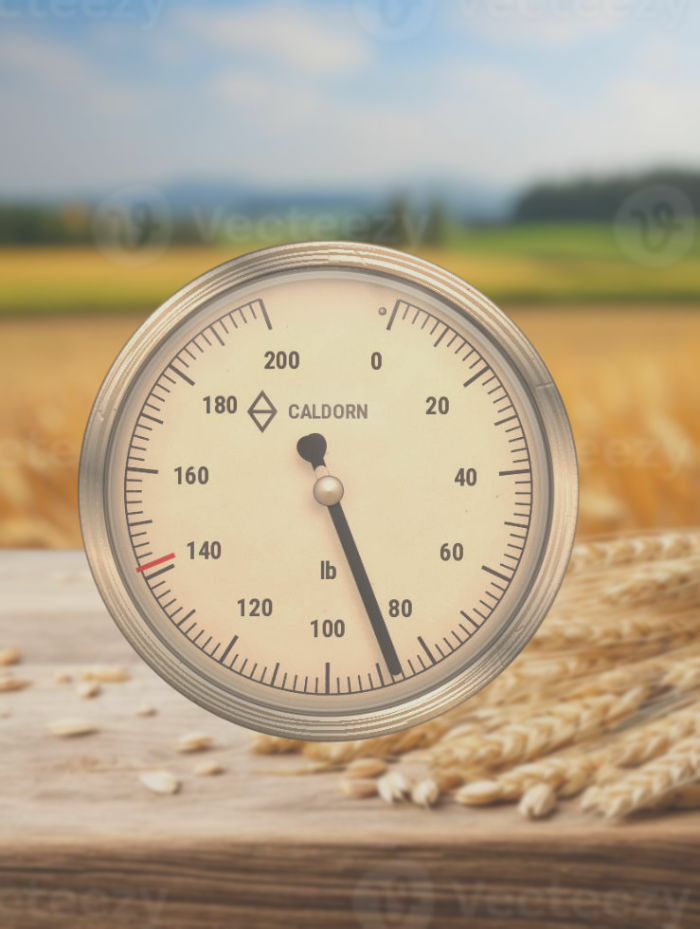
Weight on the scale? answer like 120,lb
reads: 87,lb
